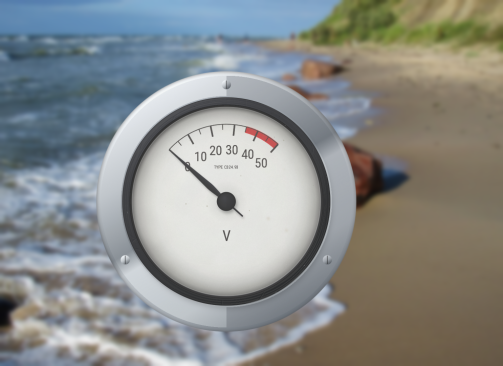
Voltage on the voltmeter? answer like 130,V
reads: 0,V
